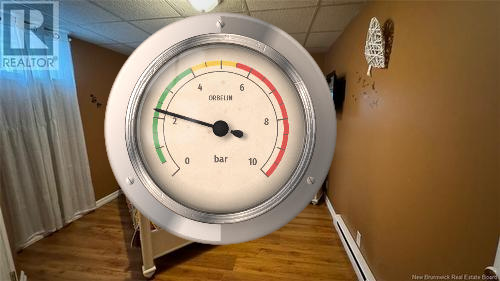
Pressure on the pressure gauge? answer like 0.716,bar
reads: 2.25,bar
